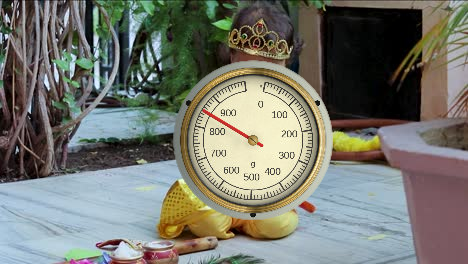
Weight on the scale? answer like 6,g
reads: 850,g
